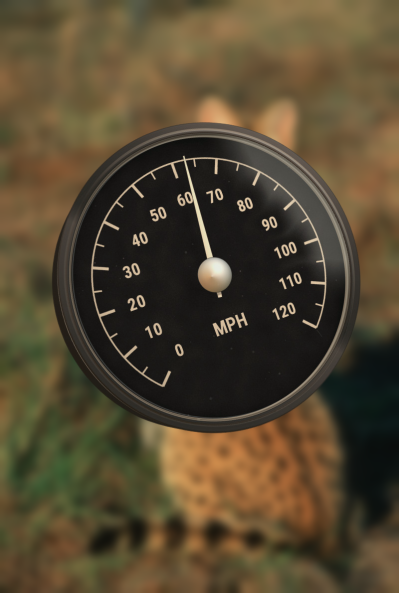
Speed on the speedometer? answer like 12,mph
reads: 62.5,mph
